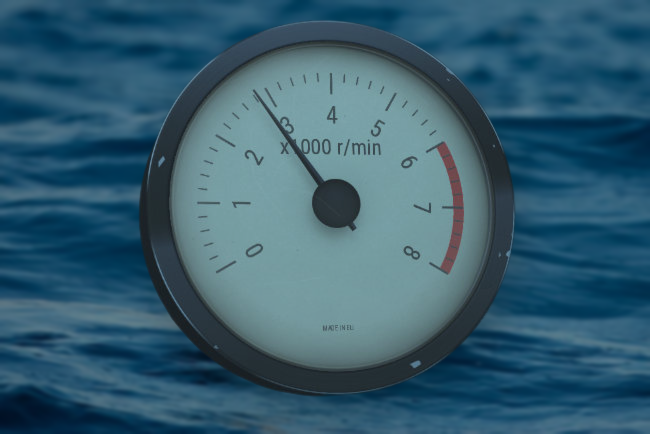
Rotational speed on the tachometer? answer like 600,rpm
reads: 2800,rpm
